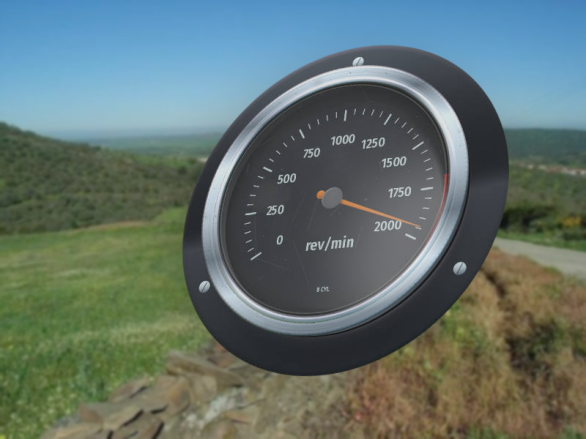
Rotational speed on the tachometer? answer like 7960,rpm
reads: 1950,rpm
